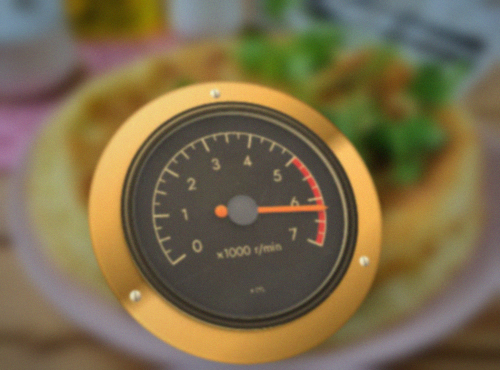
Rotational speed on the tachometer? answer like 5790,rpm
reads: 6250,rpm
